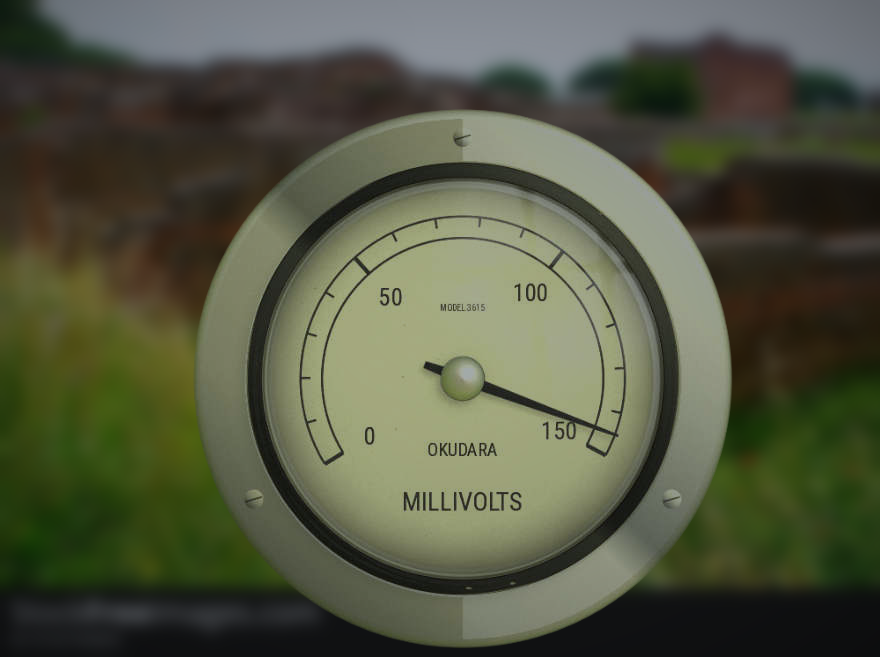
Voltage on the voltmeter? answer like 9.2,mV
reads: 145,mV
